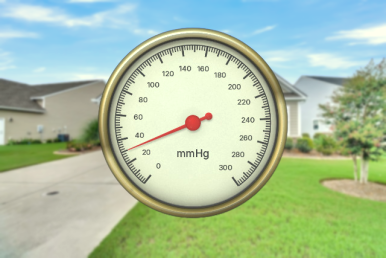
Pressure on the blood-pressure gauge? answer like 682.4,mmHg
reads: 30,mmHg
